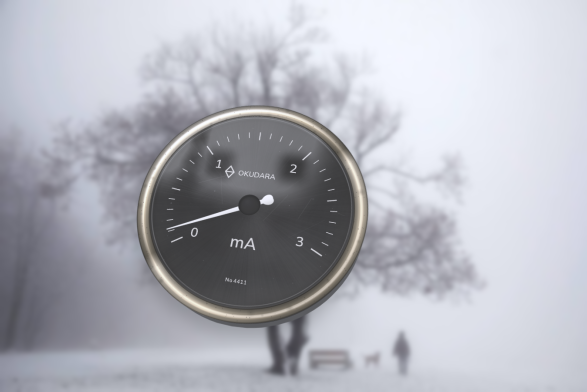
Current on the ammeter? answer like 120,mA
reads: 0.1,mA
